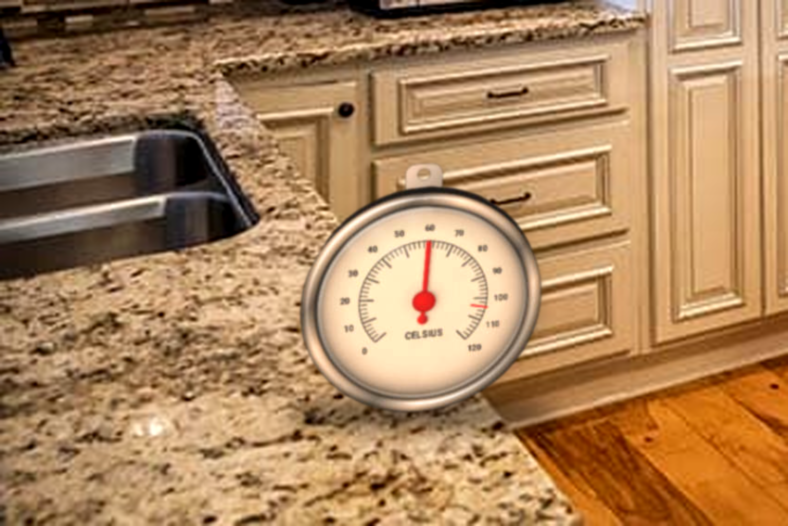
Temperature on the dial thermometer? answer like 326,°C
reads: 60,°C
